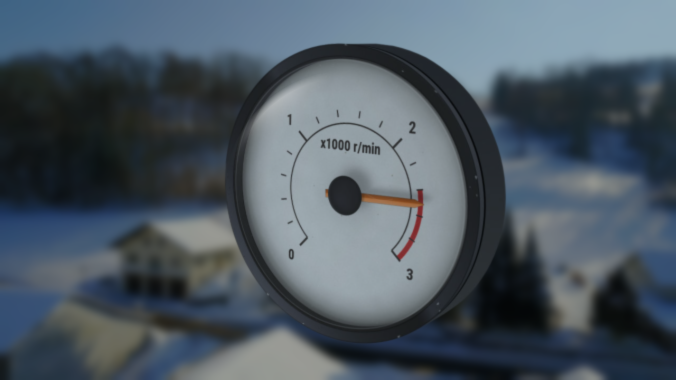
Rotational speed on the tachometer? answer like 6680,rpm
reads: 2500,rpm
